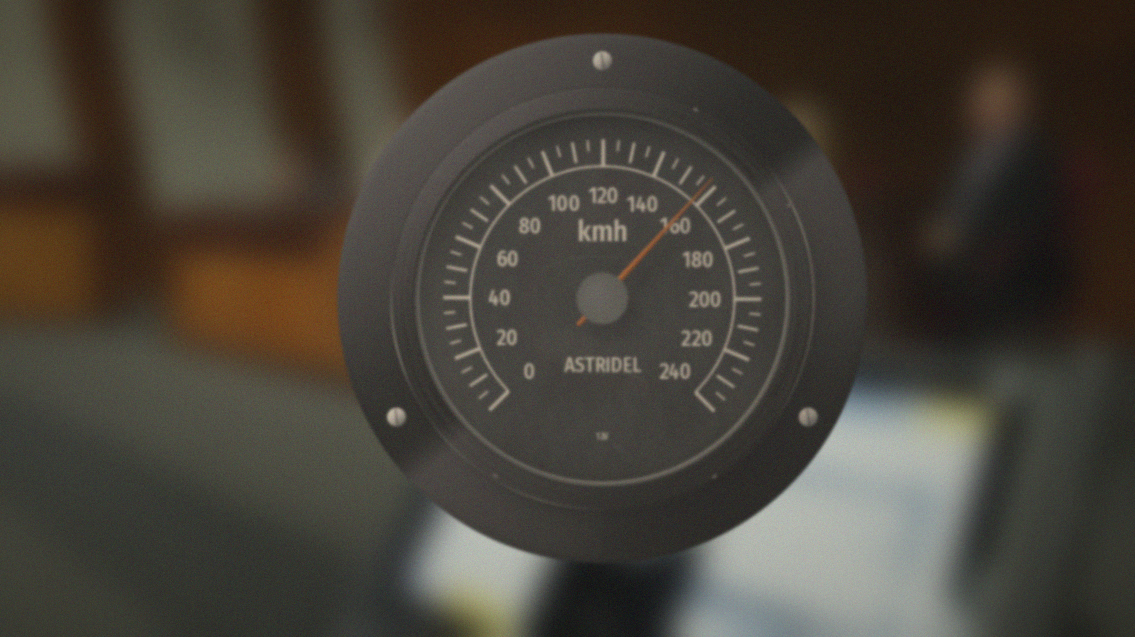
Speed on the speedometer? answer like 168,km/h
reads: 157.5,km/h
